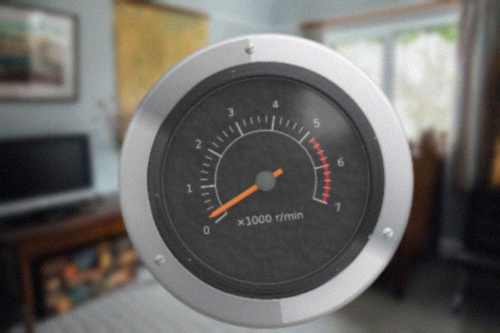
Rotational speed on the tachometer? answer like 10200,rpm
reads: 200,rpm
